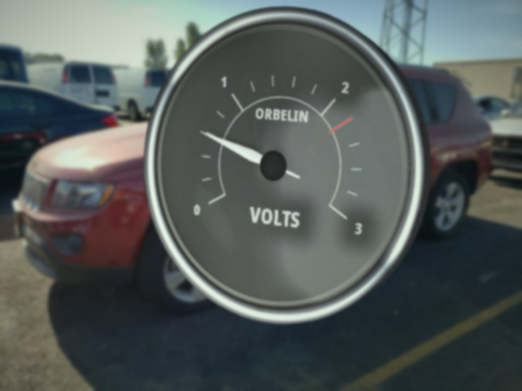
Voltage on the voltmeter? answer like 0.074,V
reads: 0.6,V
